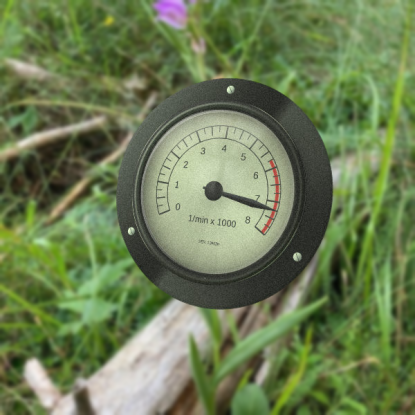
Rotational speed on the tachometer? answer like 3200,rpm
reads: 7250,rpm
